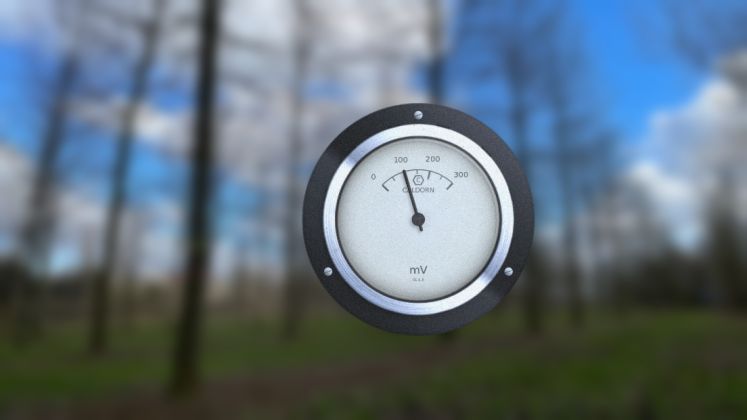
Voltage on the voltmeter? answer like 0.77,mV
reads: 100,mV
